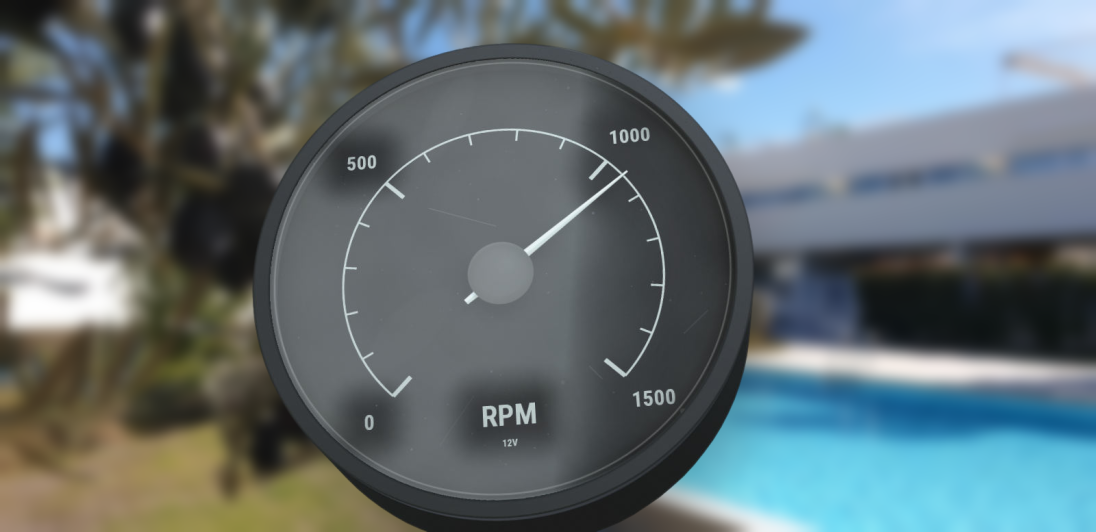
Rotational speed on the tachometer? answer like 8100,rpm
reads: 1050,rpm
